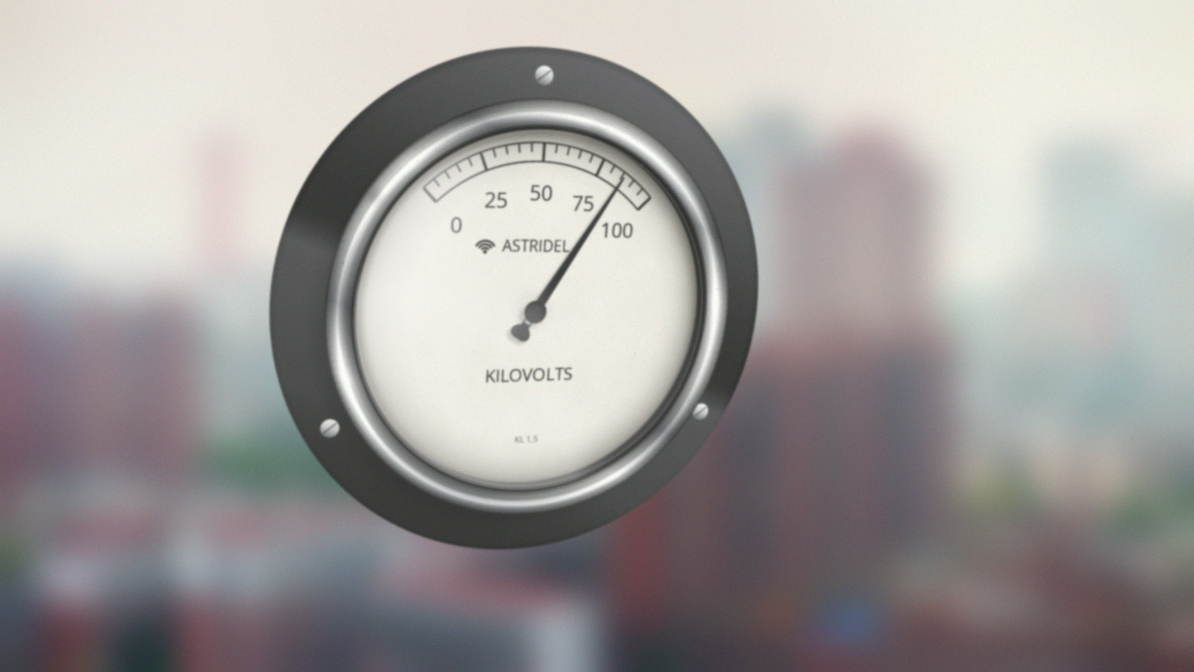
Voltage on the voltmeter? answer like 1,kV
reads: 85,kV
